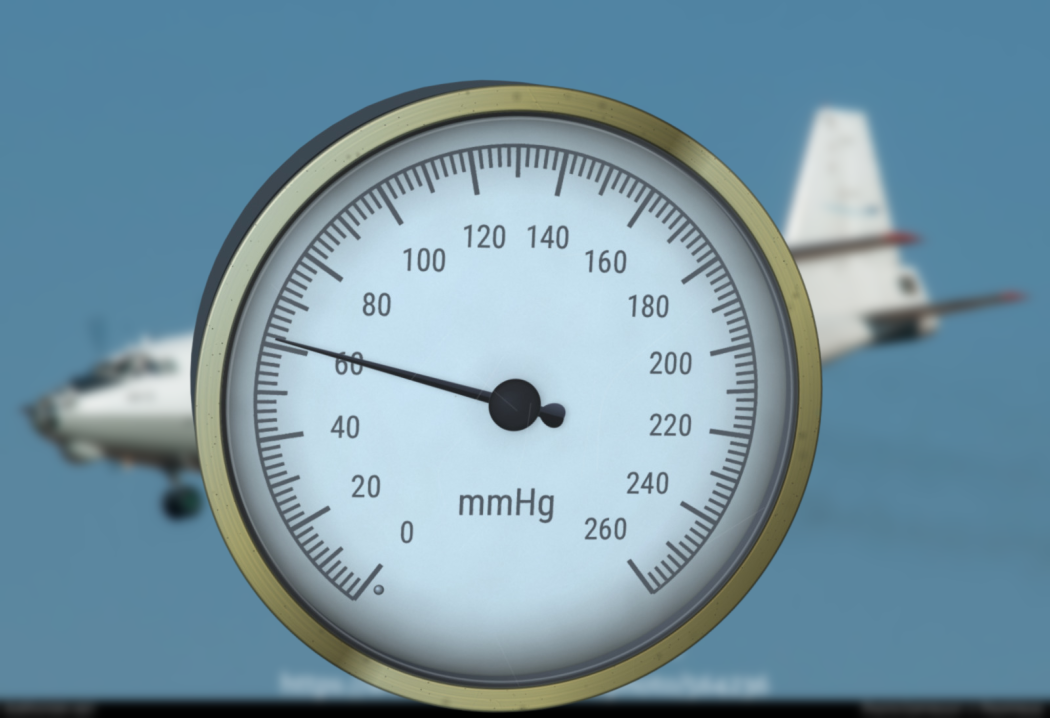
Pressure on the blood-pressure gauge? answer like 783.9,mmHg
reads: 62,mmHg
